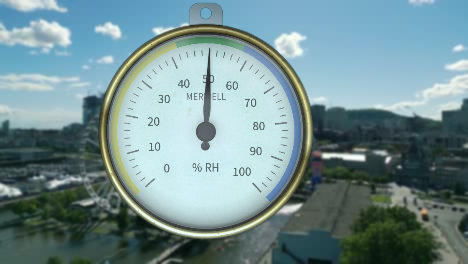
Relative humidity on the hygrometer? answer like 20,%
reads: 50,%
